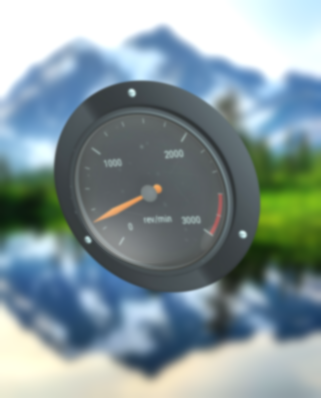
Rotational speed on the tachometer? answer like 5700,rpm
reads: 300,rpm
